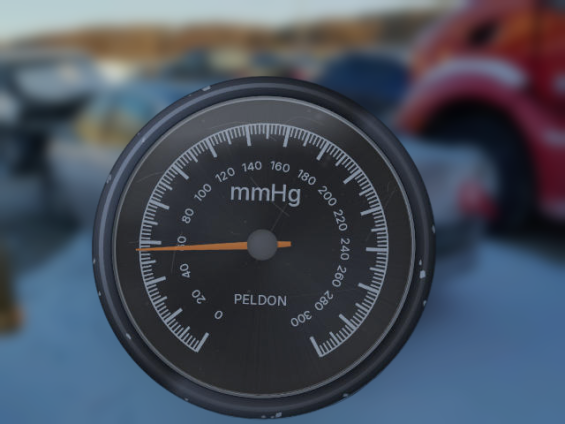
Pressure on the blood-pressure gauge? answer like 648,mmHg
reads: 56,mmHg
